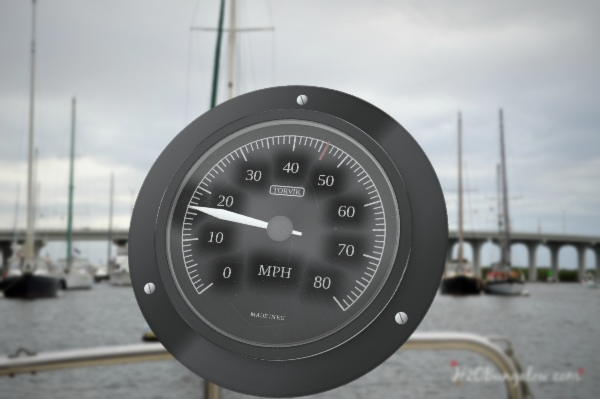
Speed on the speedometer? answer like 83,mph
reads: 16,mph
